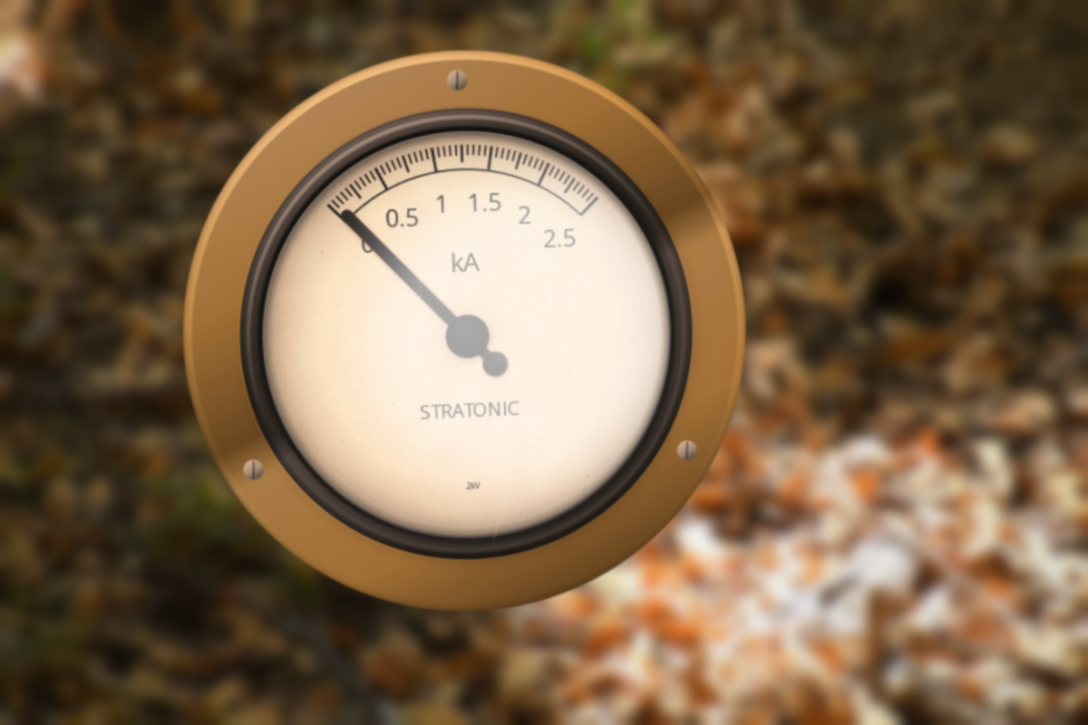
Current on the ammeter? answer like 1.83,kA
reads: 0.05,kA
